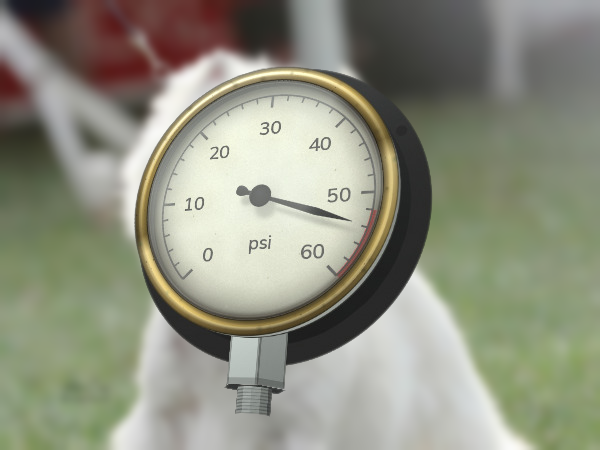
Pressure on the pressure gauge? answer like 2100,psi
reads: 54,psi
